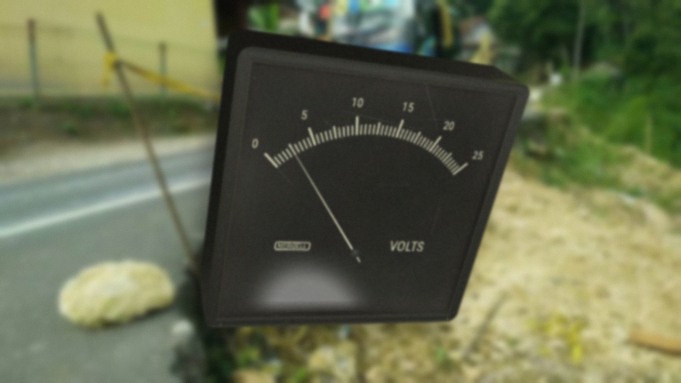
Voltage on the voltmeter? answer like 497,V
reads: 2.5,V
